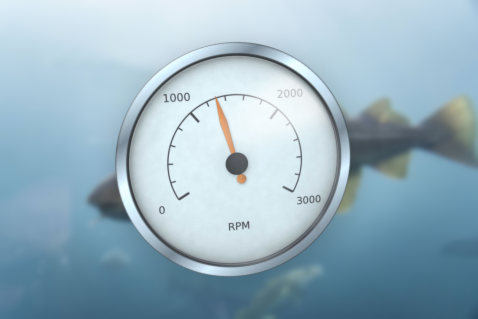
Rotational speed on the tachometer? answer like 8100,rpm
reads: 1300,rpm
